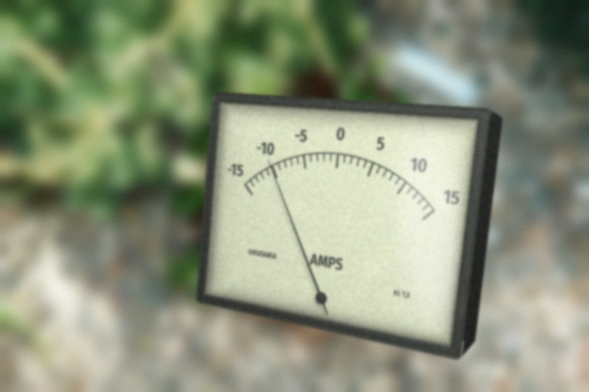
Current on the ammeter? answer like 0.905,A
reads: -10,A
